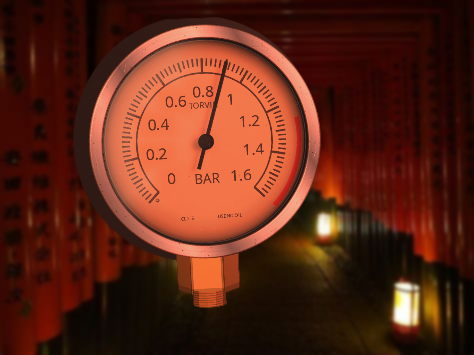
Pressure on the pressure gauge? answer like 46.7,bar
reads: 0.9,bar
